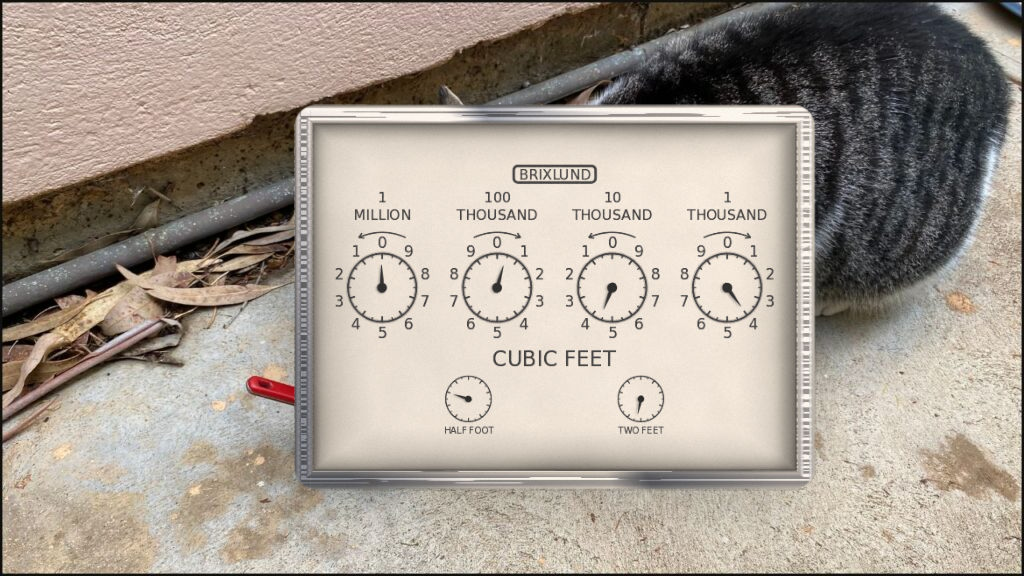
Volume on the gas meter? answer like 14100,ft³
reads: 4400,ft³
